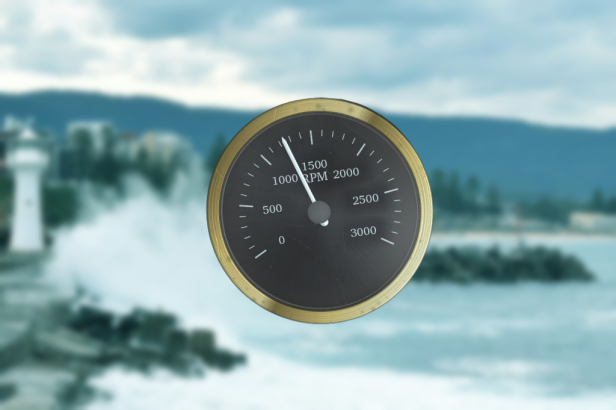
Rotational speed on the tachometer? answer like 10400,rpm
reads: 1250,rpm
